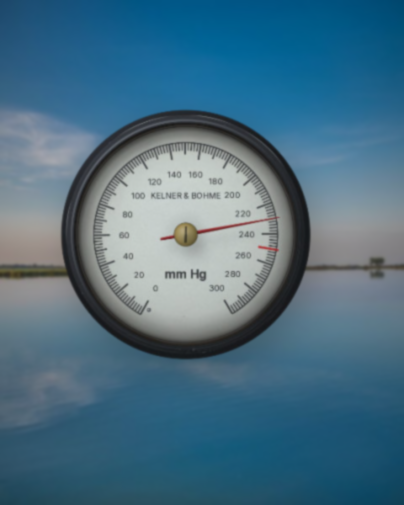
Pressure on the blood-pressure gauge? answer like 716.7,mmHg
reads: 230,mmHg
